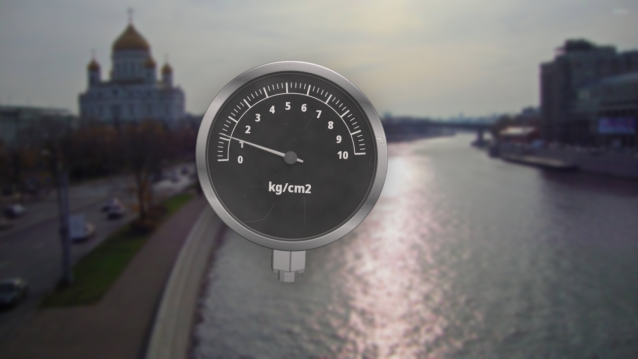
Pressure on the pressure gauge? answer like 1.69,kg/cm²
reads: 1.2,kg/cm²
